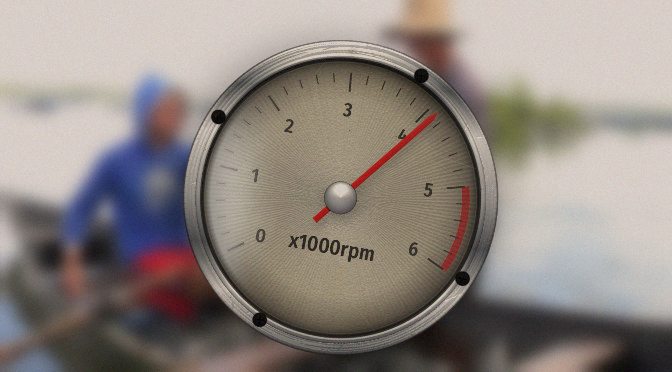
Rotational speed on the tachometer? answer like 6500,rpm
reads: 4100,rpm
